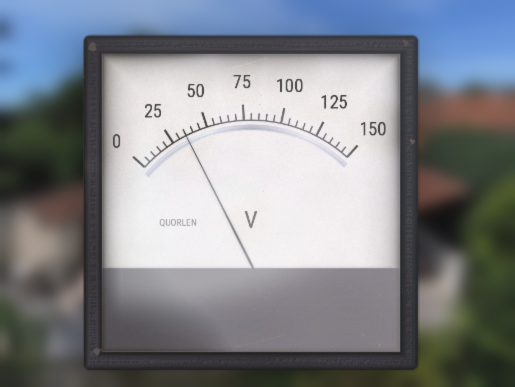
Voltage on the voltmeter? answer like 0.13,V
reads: 35,V
